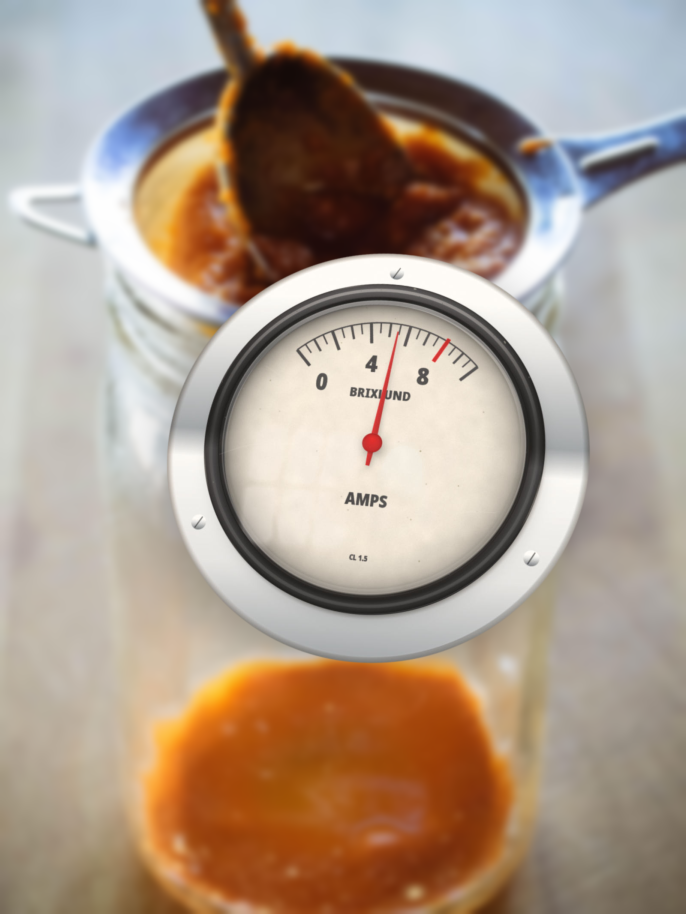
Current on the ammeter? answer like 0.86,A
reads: 5.5,A
